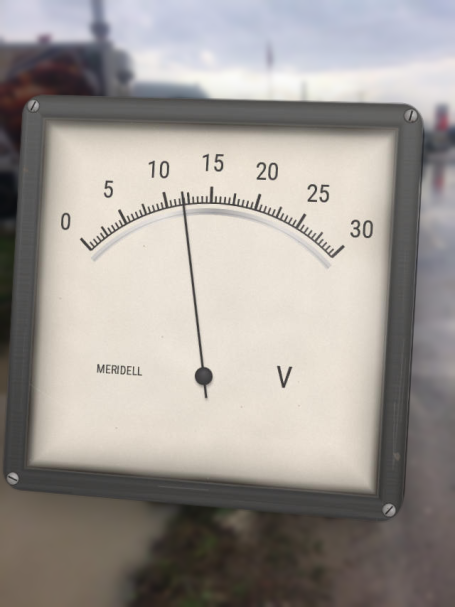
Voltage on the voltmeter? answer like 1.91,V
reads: 12,V
